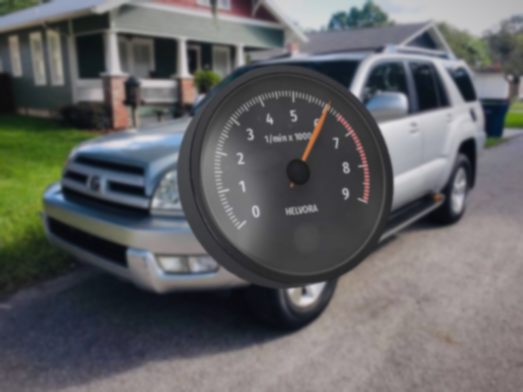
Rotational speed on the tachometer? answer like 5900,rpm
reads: 6000,rpm
